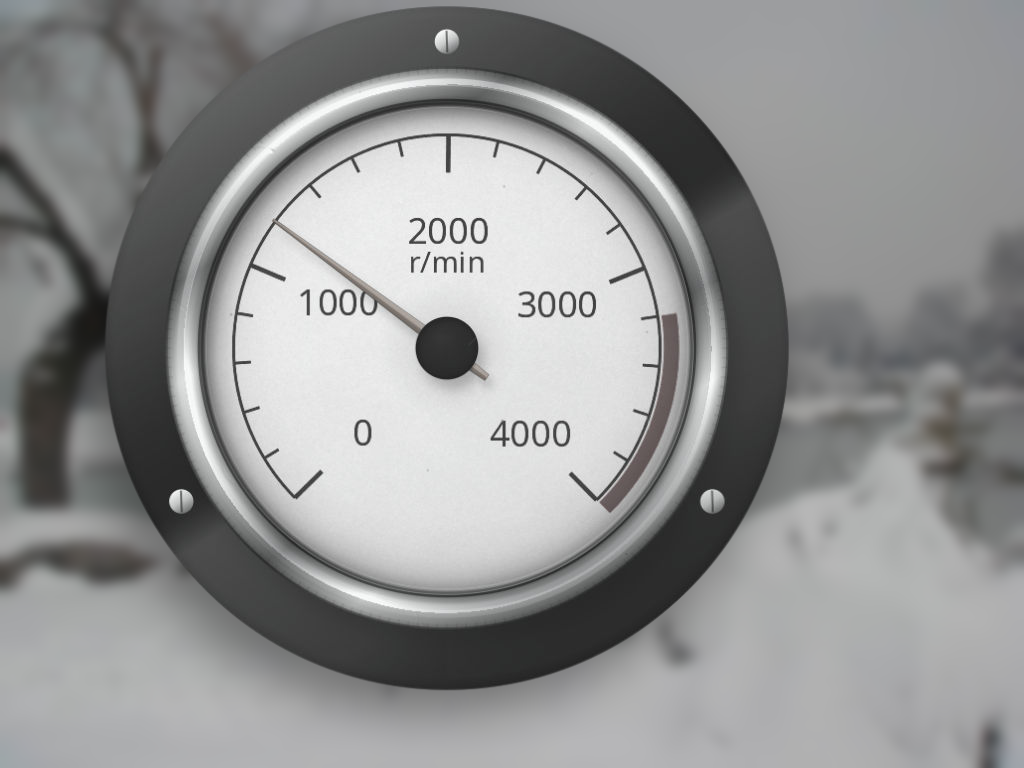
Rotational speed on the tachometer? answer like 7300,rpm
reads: 1200,rpm
